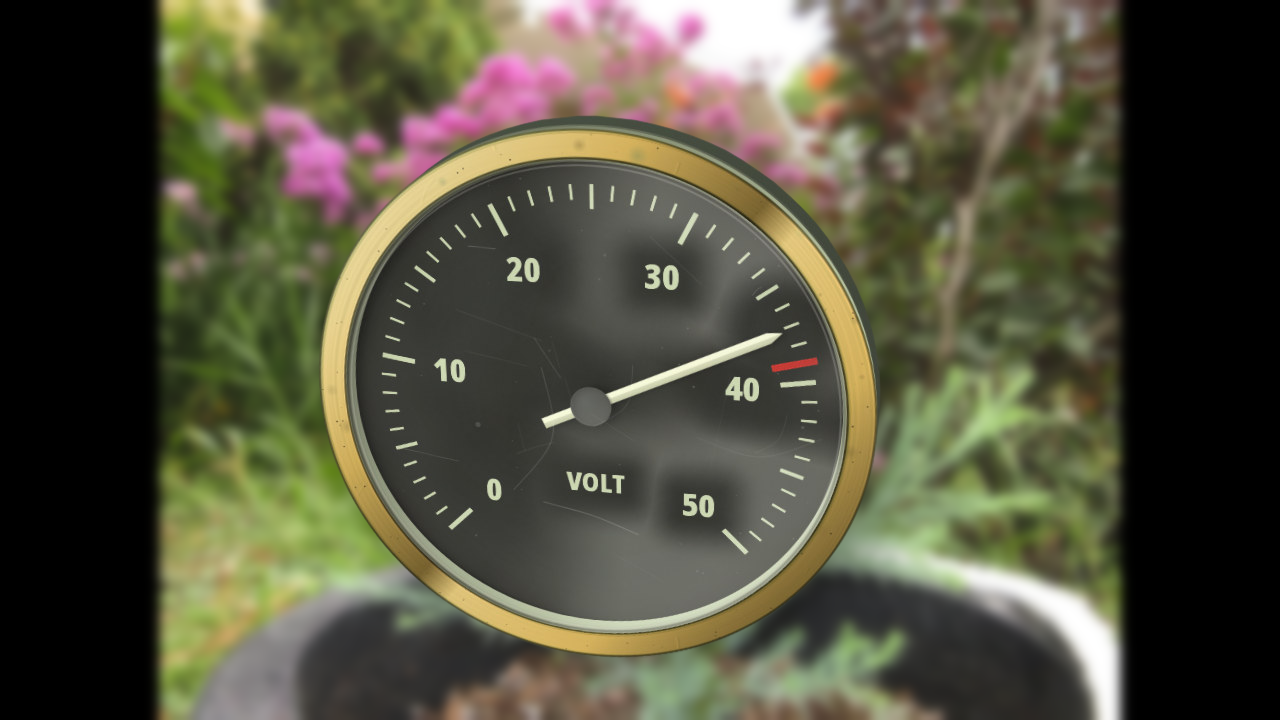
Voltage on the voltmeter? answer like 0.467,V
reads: 37,V
